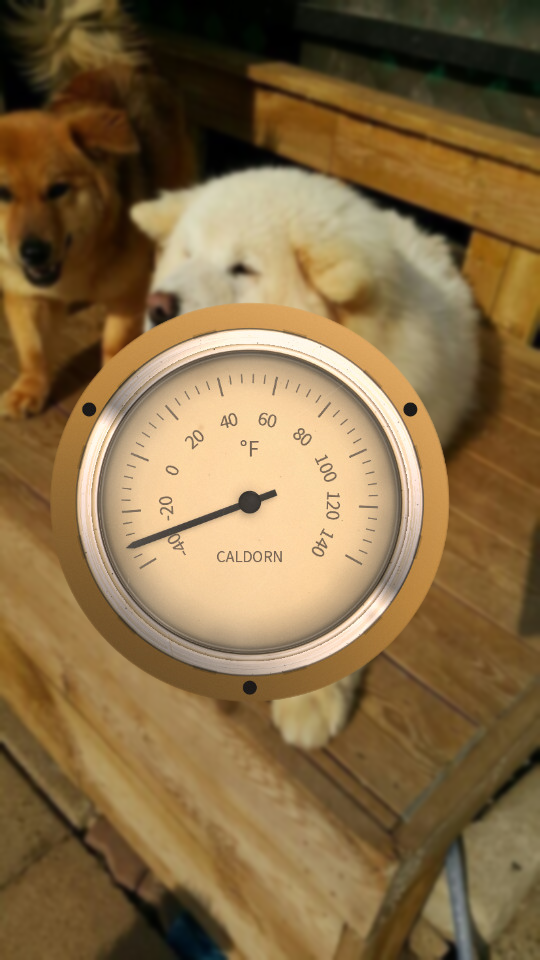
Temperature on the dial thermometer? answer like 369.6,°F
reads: -32,°F
